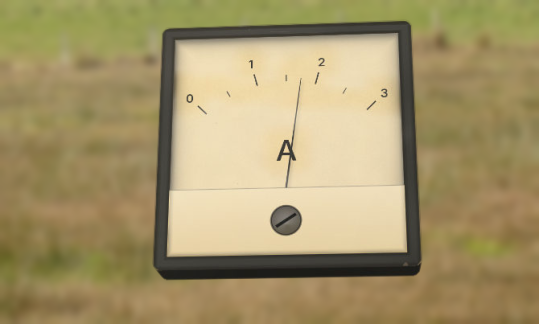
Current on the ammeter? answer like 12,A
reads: 1.75,A
